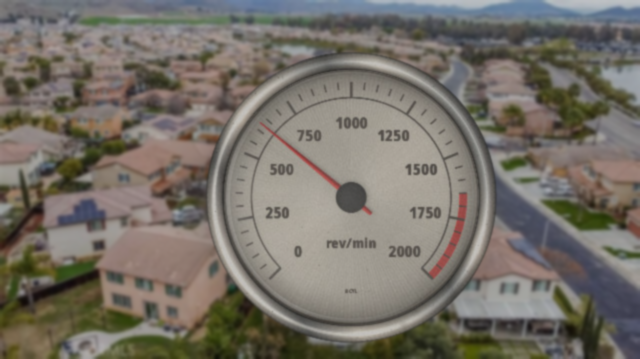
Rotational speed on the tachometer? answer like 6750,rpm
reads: 625,rpm
